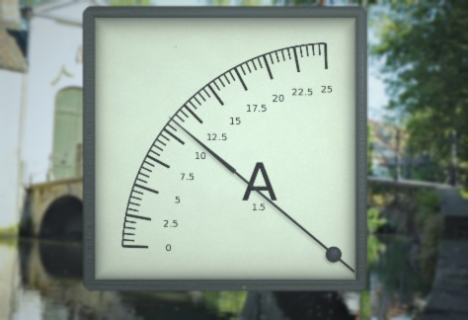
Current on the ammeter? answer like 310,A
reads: 11,A
